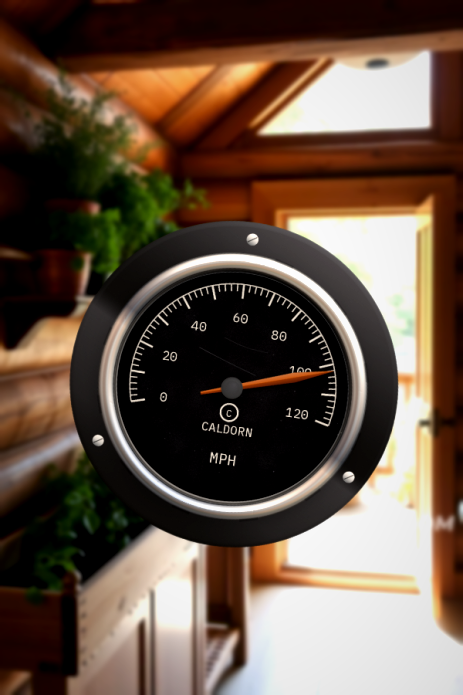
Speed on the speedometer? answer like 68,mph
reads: 102,mph
